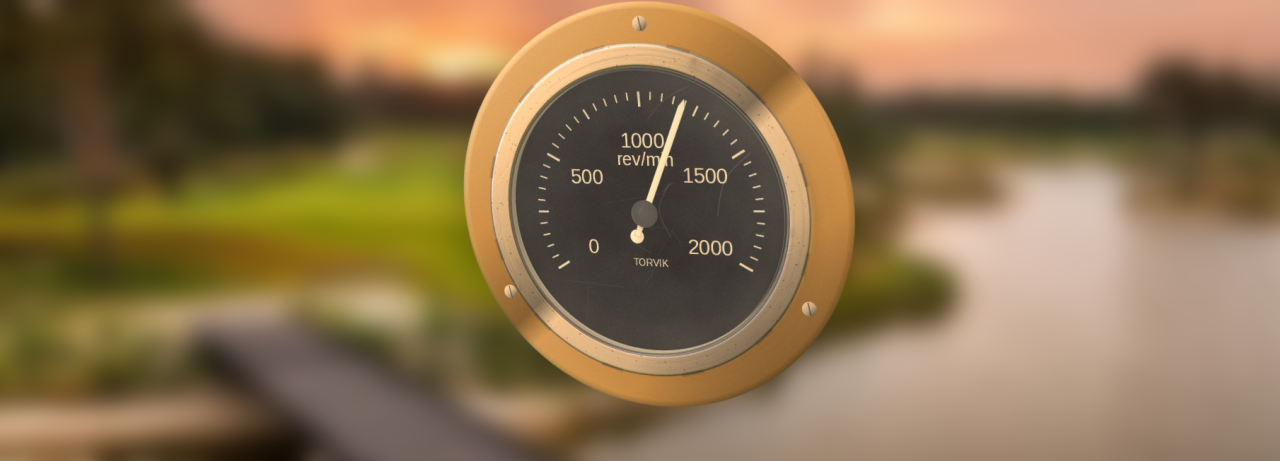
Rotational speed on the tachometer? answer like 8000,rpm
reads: 1200,rpm
